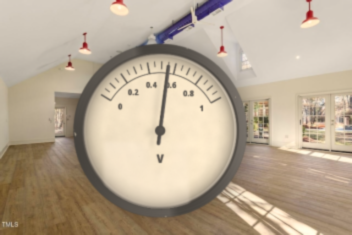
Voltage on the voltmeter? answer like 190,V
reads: 0.55,V
